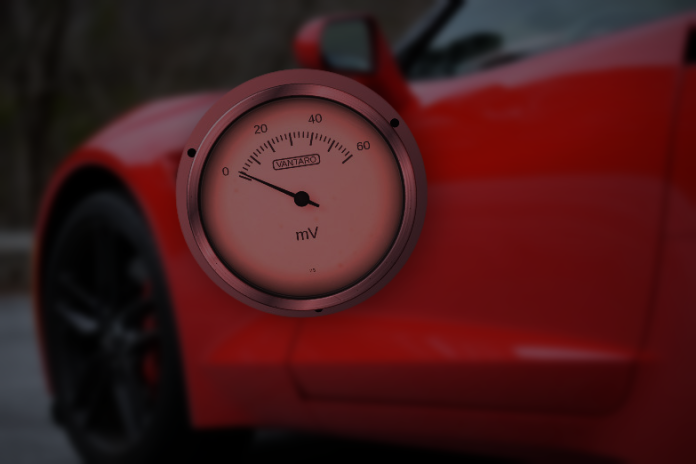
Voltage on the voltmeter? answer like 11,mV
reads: 2,mV
